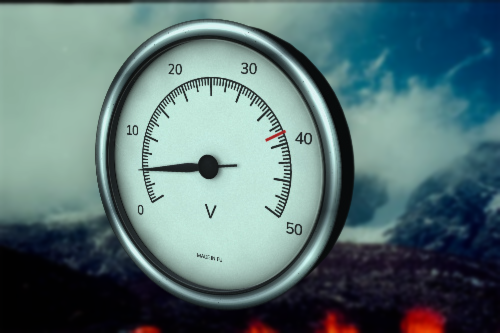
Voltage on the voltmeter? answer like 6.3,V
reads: 5,V
